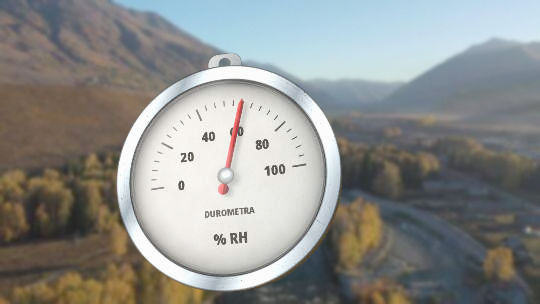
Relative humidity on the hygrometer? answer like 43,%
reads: 60,%
